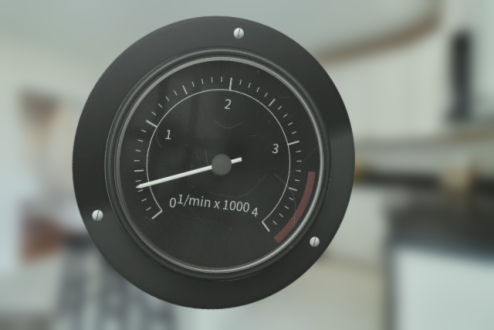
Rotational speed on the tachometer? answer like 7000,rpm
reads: 350,rpm
